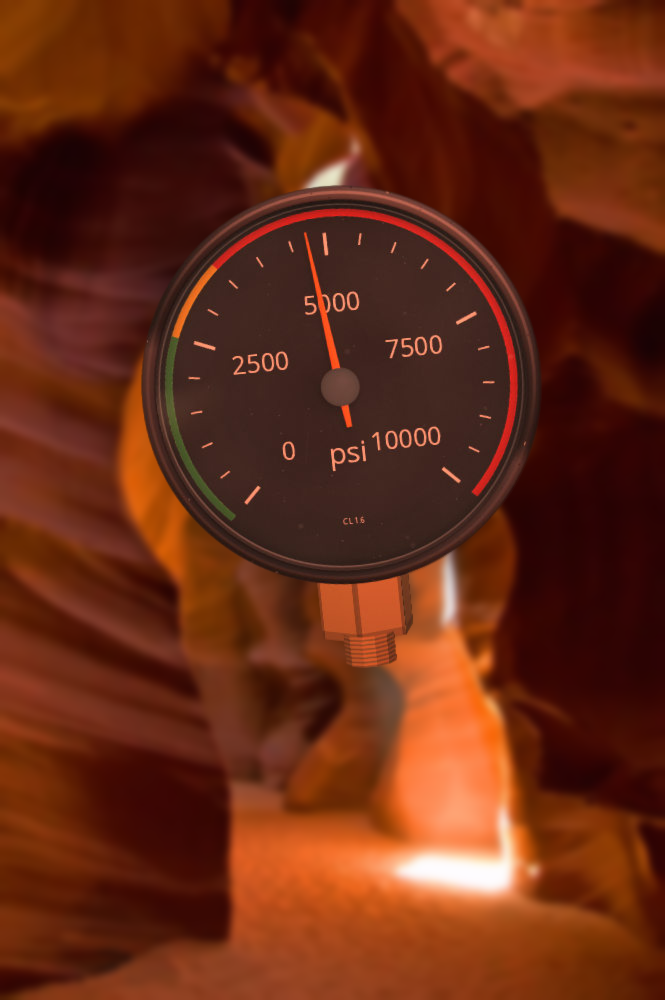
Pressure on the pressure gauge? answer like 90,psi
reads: 4750,psi
